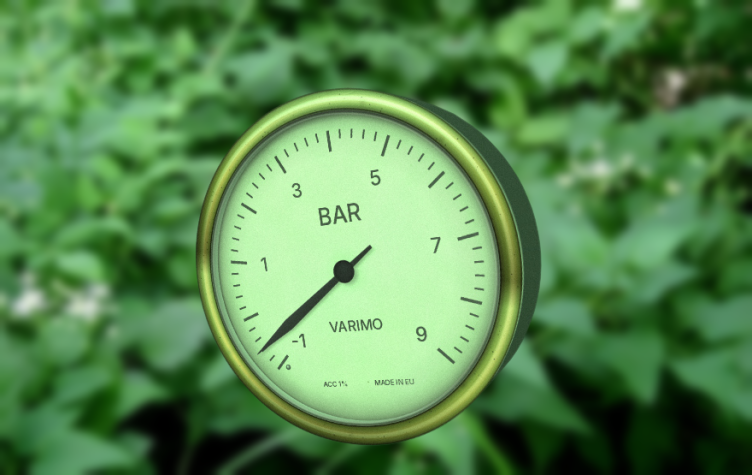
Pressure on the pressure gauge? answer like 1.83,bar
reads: -0.6,bar
